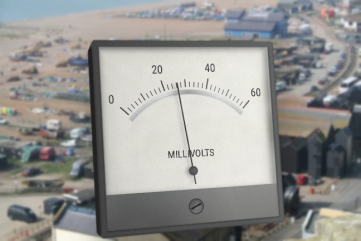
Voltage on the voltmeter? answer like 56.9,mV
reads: 26,mV
